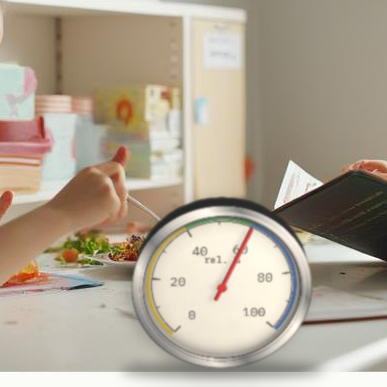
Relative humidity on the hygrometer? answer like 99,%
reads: 60,%
